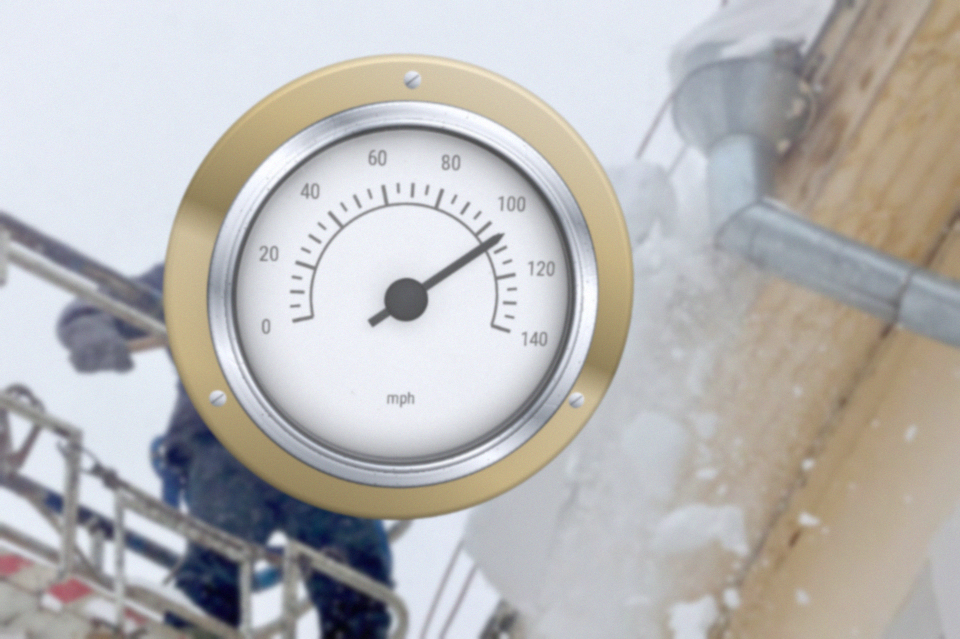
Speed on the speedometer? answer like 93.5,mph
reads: 105,mph
